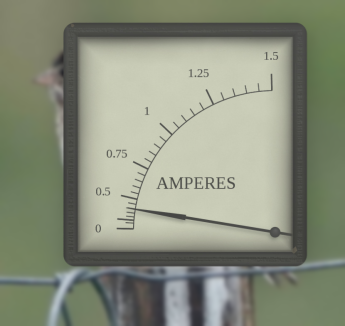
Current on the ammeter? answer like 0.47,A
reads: 0.4,A
